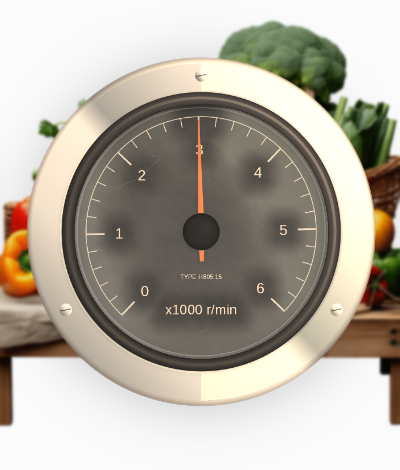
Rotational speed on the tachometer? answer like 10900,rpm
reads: 3000,rpm
